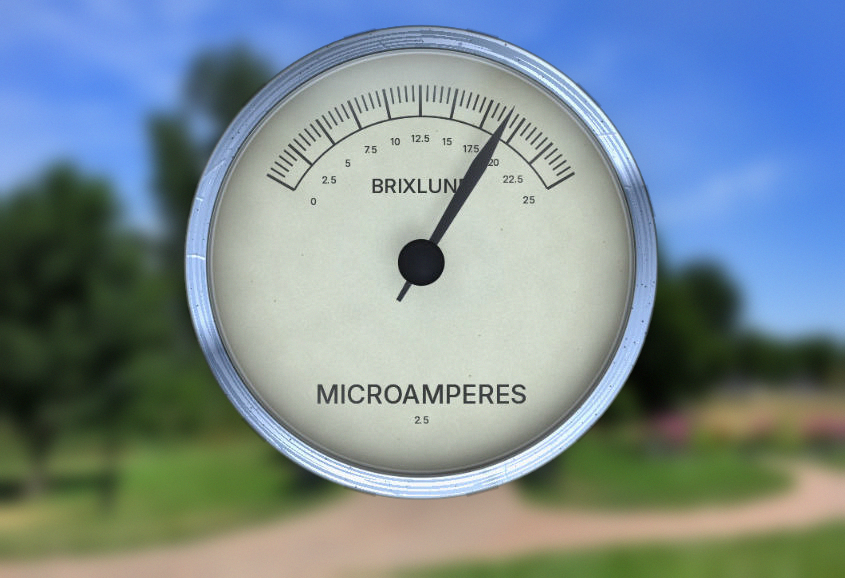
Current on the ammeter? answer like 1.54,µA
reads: 19,µA
